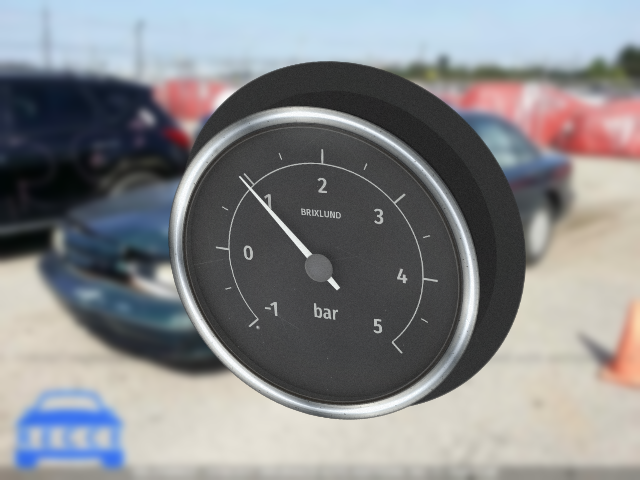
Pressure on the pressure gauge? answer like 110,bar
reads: 1,bar
